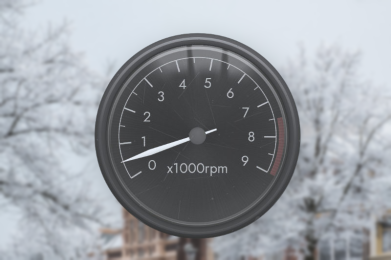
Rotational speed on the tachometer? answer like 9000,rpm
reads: 500,rpm
